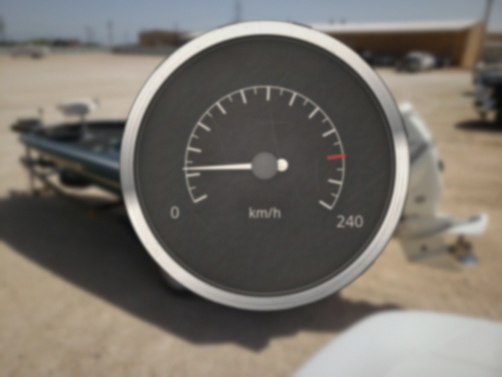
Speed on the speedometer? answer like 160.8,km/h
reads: 25,km/h
